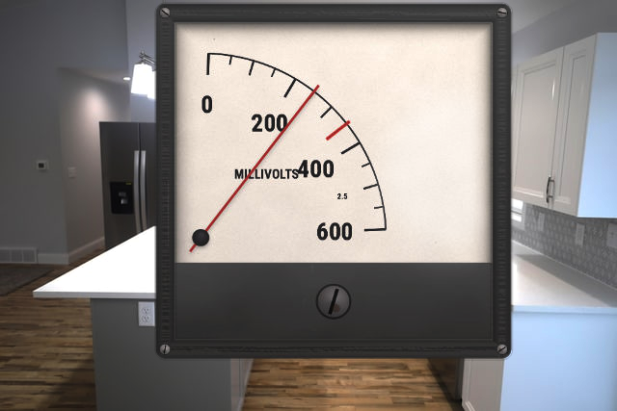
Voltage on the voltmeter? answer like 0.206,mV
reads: 250,mV
